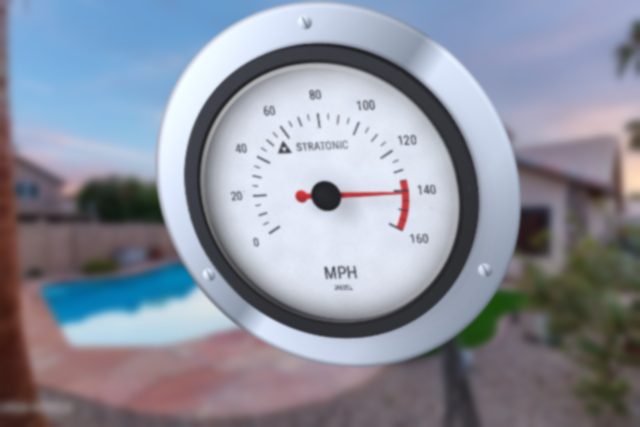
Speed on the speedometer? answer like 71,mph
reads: 140,mph
